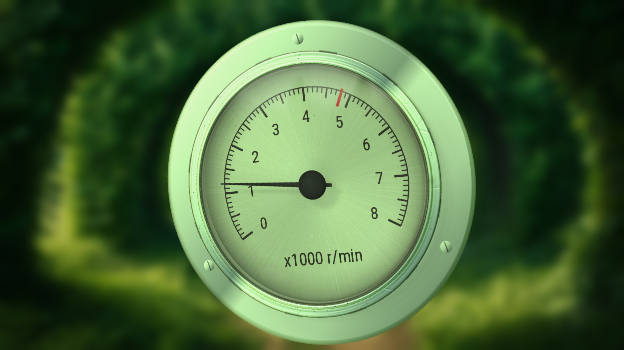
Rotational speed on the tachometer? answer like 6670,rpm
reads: 1200,rpm
